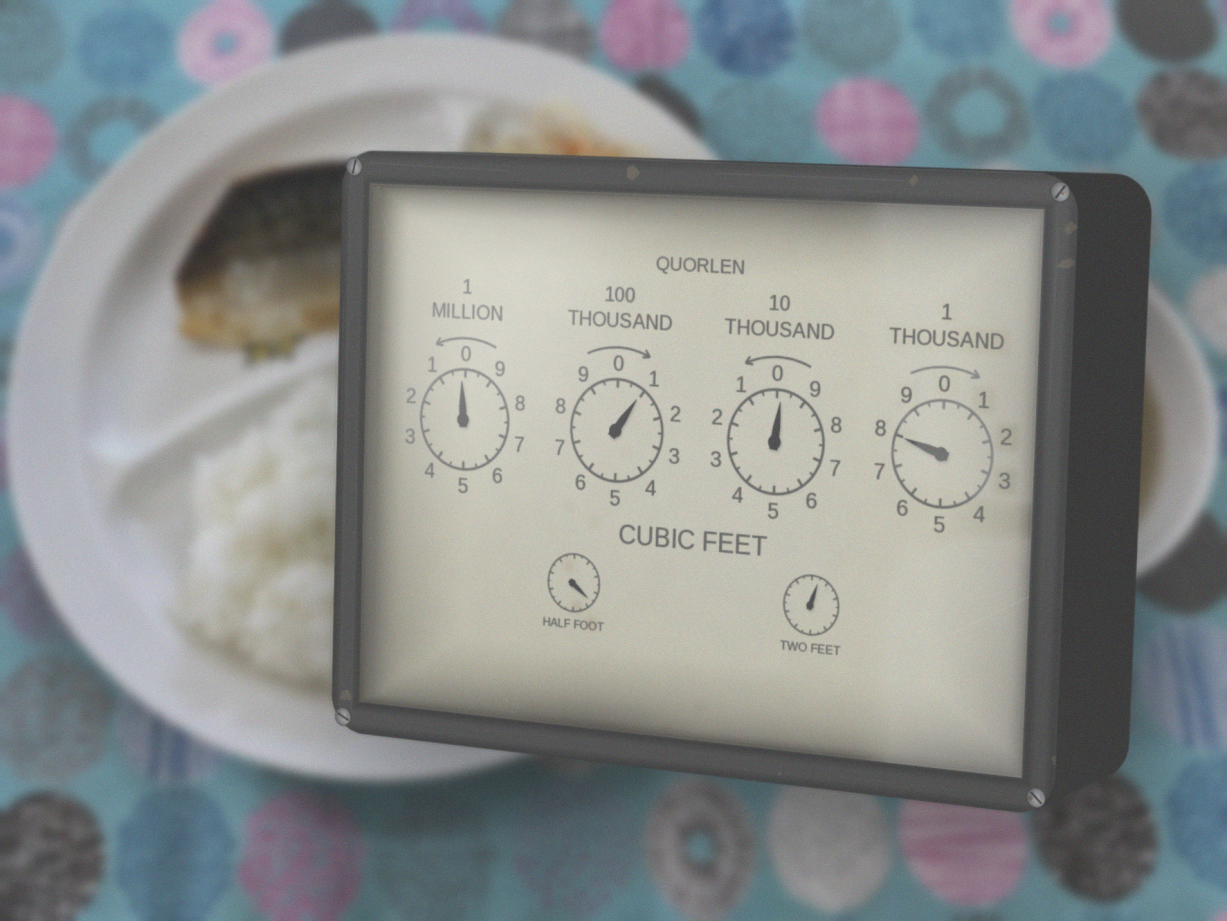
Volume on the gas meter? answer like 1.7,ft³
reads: 9800,ft³
